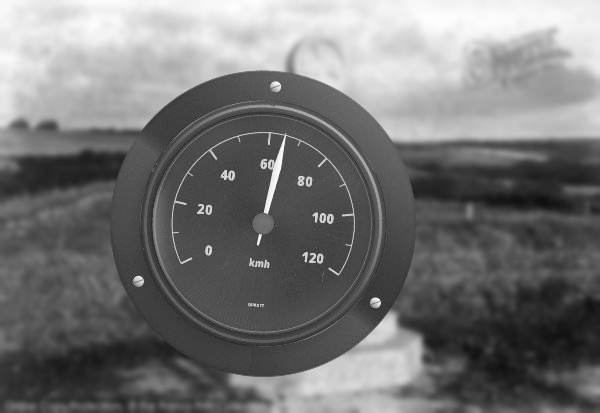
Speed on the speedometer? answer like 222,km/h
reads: 65,km/h
